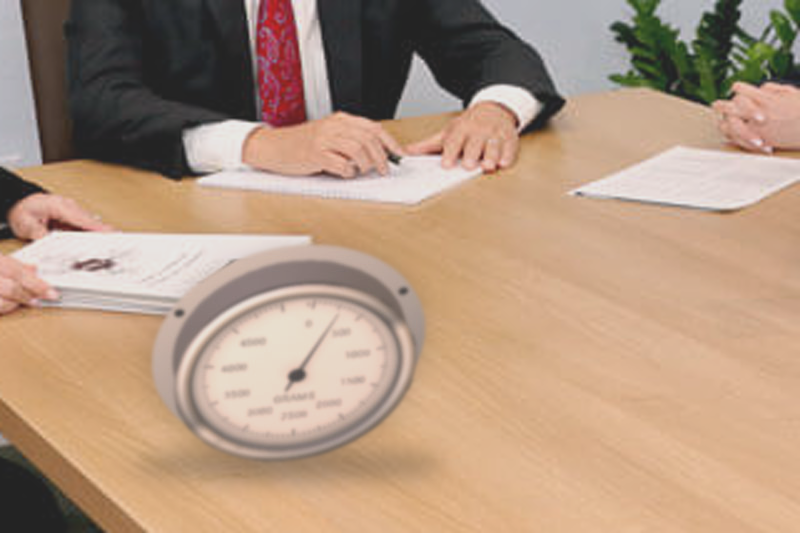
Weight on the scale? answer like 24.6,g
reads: 250,g
